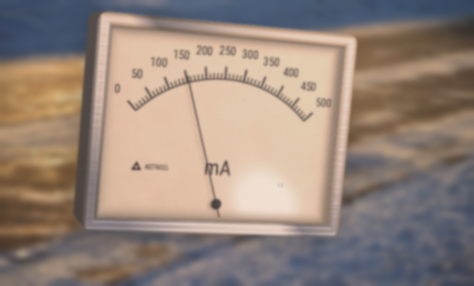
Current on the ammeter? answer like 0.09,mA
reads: 150,mA
